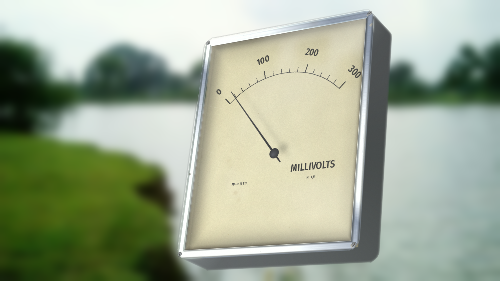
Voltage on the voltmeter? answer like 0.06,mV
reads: 20,mV
